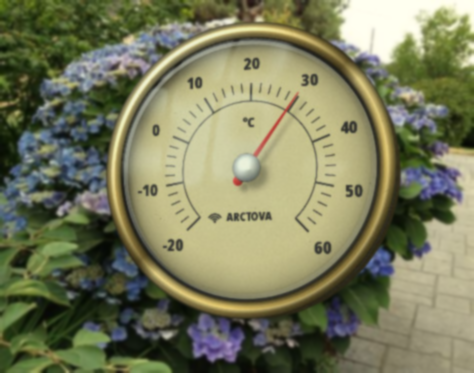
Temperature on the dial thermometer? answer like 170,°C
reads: 30,°C
